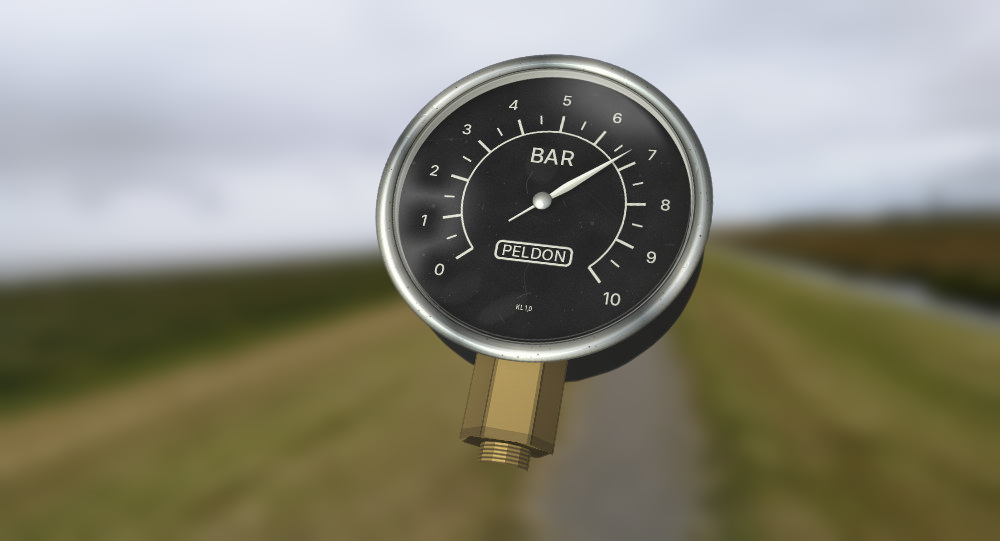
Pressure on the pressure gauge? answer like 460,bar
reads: 6.75,bar
